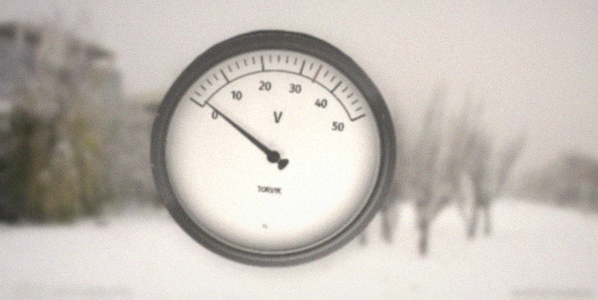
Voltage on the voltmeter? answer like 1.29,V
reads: 2,V
